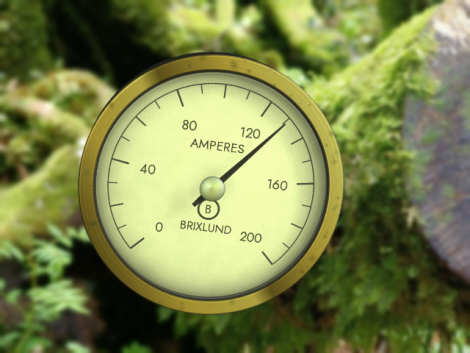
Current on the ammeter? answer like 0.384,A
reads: 130,A
